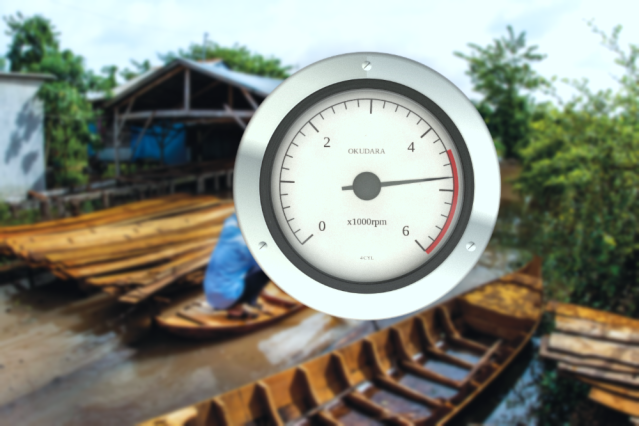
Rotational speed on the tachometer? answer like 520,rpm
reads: 4800,rpm
